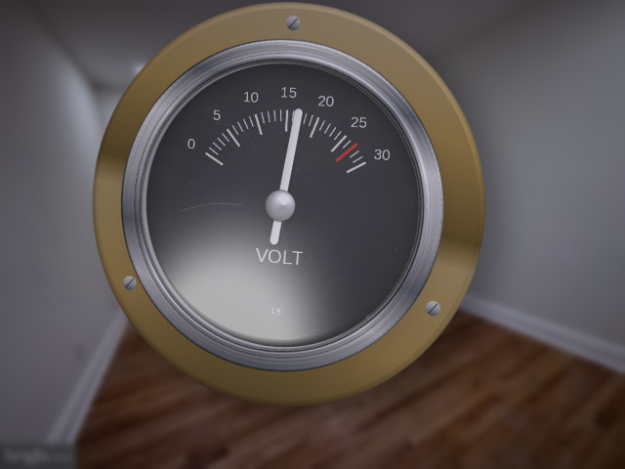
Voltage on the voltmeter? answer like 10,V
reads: 17,V
